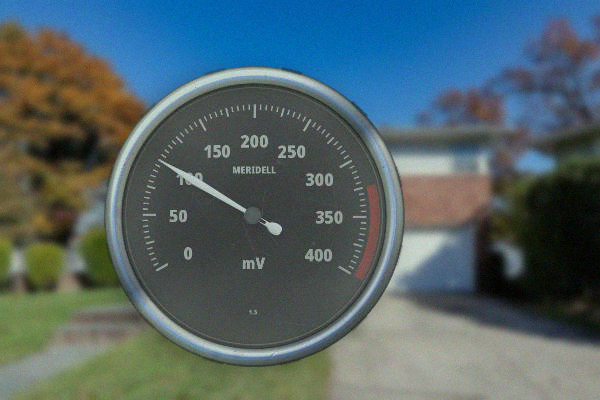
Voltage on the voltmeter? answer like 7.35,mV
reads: 100,mV
